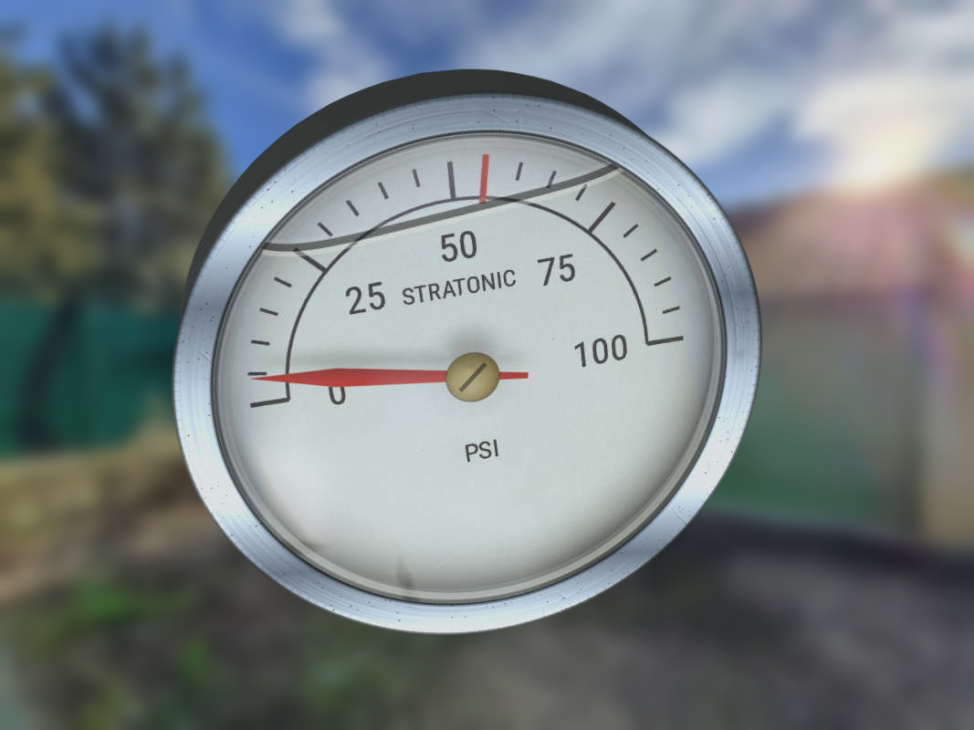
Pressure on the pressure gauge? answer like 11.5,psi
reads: 5,psi
